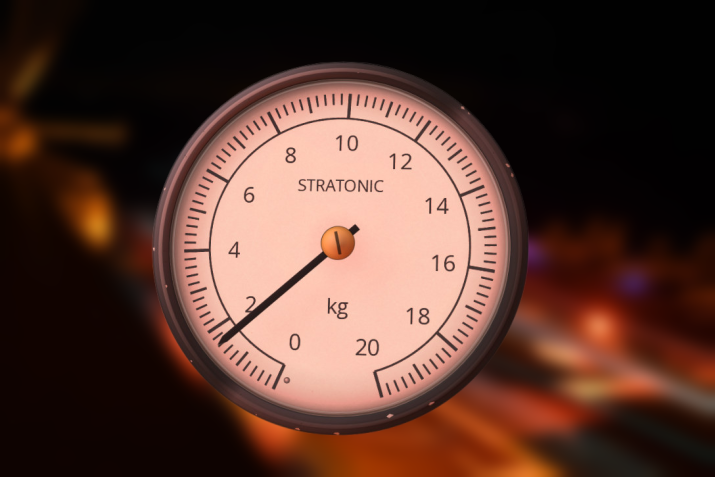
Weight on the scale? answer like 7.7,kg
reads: 1.6,kg
